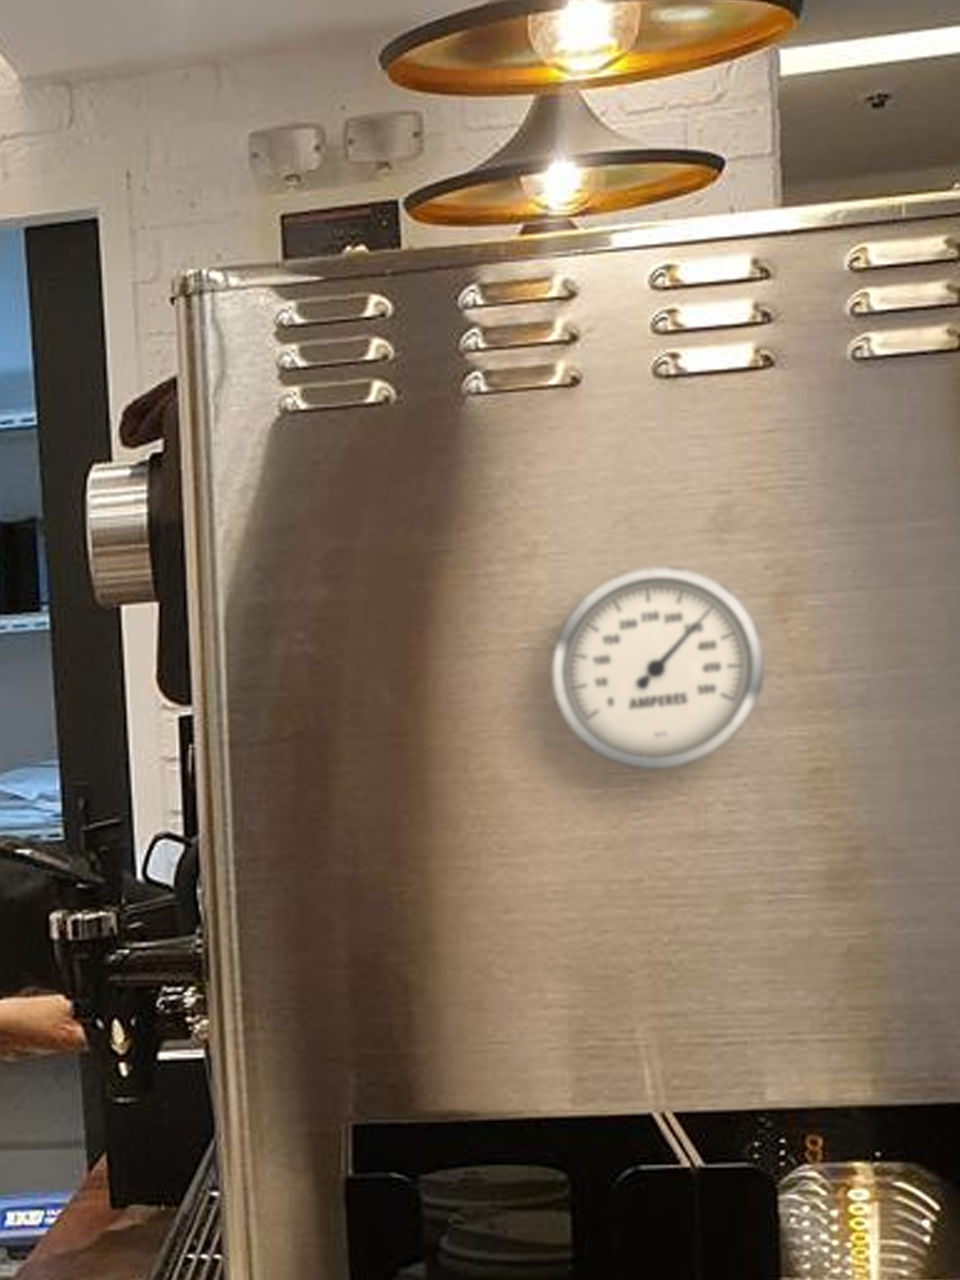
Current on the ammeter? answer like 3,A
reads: 350,A
